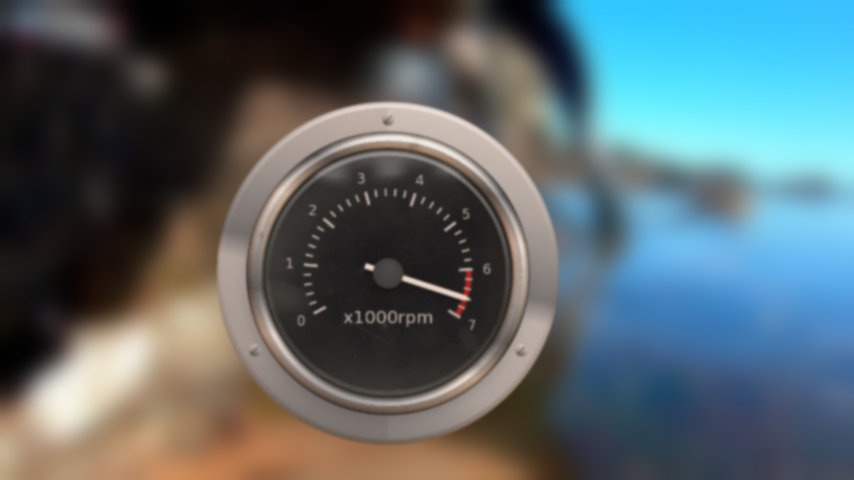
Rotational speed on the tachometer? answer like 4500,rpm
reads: 6600,rpm
